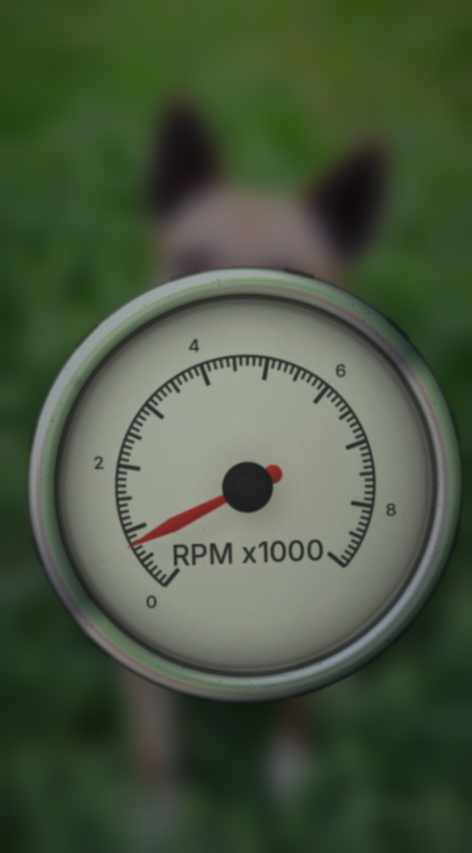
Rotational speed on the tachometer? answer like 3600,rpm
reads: 800,rpm
